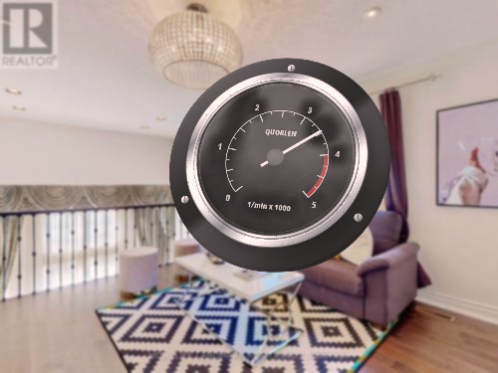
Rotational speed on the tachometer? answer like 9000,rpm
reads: 3500,rpm
